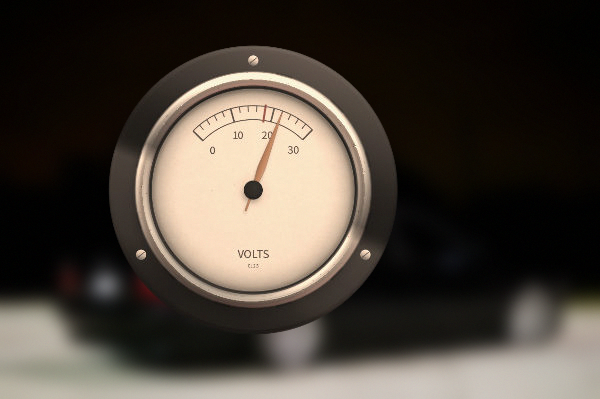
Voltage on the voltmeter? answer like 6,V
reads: 22,V
